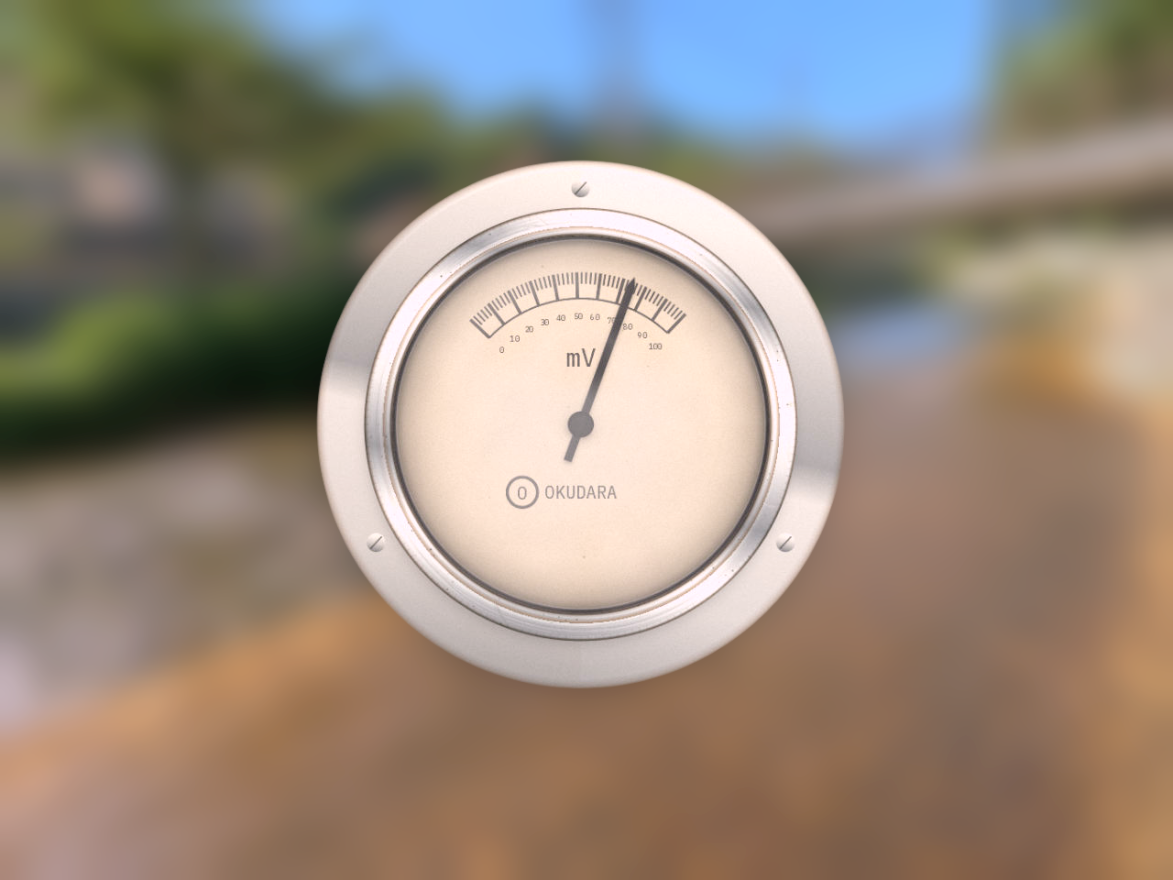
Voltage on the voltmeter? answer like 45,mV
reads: 74,mV
